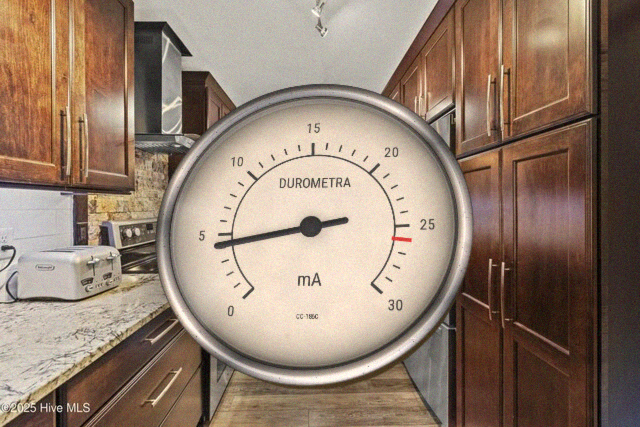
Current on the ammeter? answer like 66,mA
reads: 4,mA
